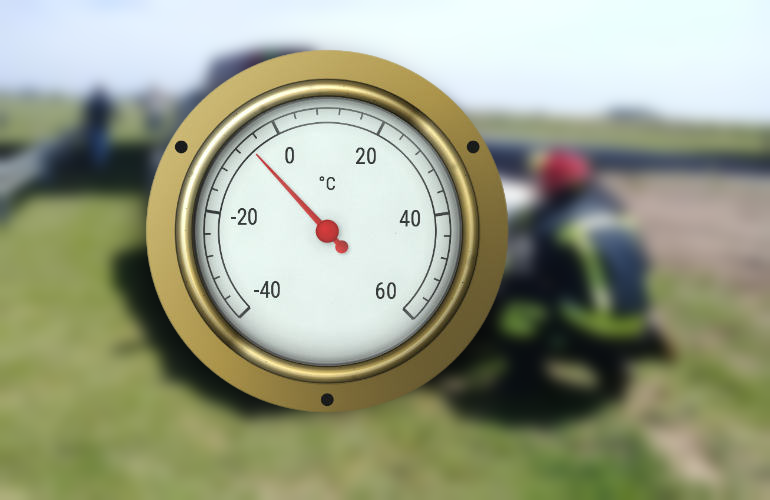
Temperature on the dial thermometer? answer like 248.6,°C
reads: -6,°C
